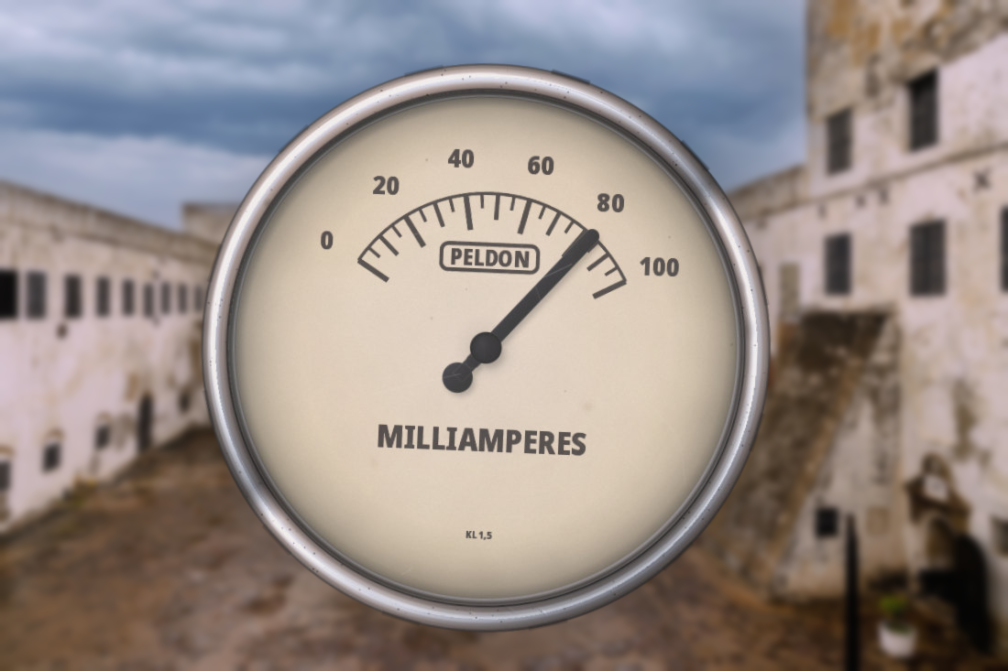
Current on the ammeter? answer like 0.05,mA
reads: 82.5,mA
